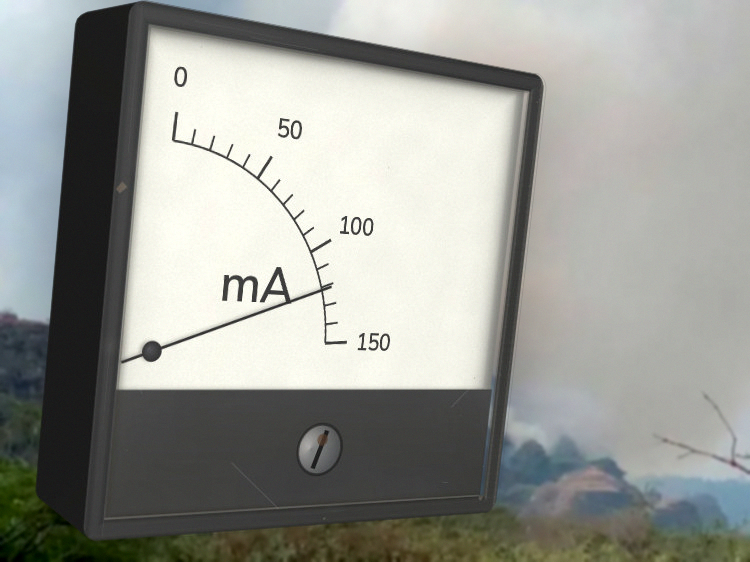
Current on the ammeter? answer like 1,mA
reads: 120,mA
